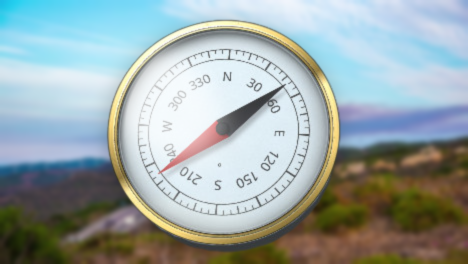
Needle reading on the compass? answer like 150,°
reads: 230,°
